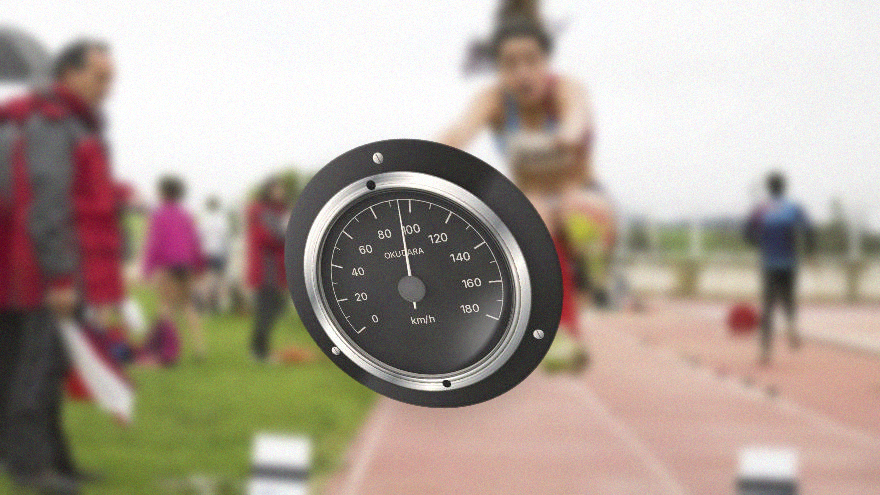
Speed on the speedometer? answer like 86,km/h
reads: 95,km/h
